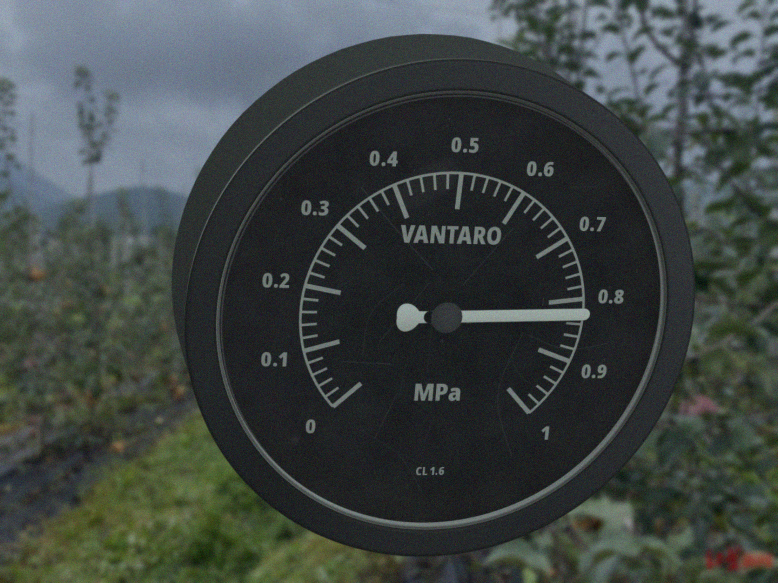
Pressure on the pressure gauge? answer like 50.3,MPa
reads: 0.82,MPa
